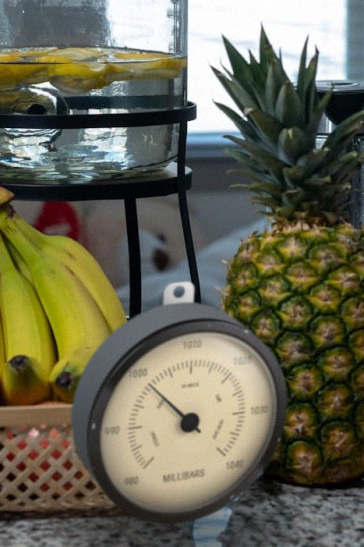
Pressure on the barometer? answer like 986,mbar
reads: 1000,mbar
